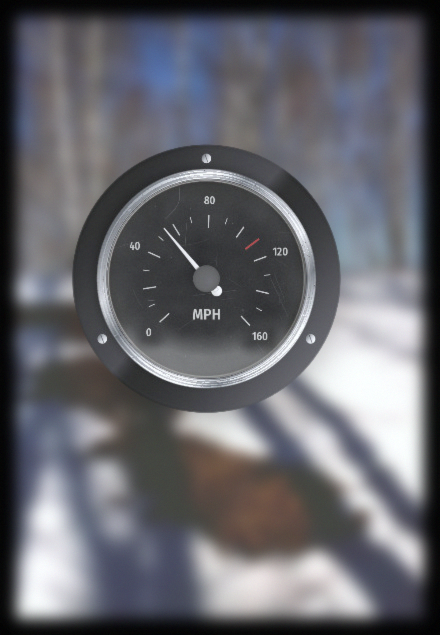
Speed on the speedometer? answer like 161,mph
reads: 55,mph
